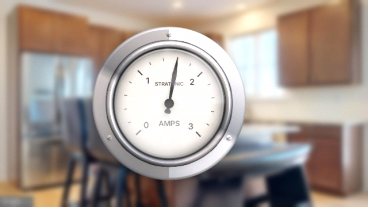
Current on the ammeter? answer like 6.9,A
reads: 1.6,A
